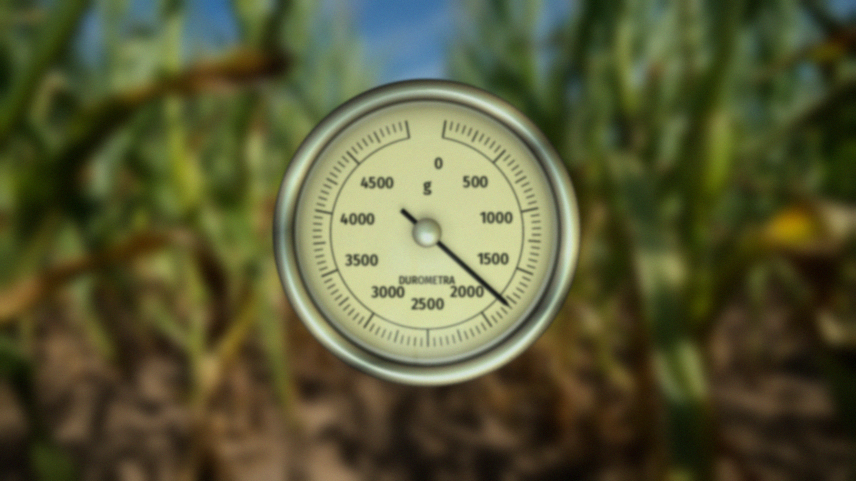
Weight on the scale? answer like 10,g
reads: 1800,g
